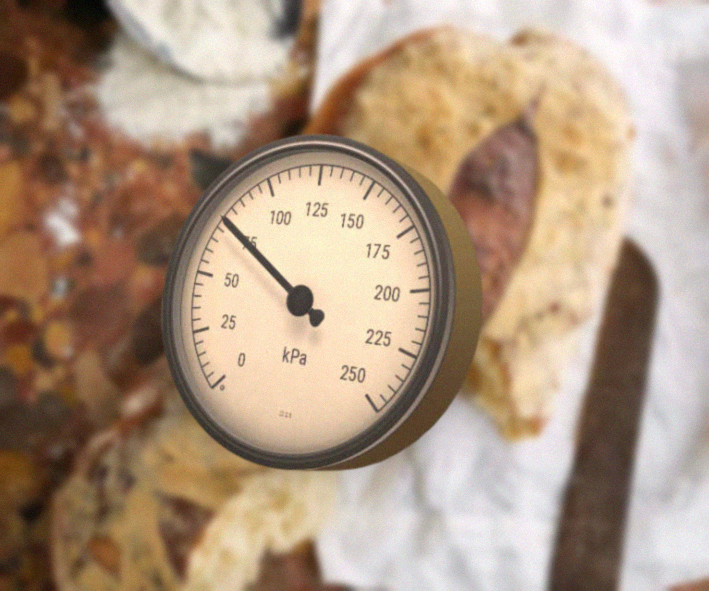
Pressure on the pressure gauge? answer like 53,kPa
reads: 75,kPa
